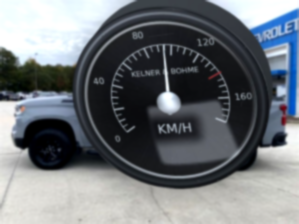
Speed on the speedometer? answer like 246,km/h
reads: 95,km/h
